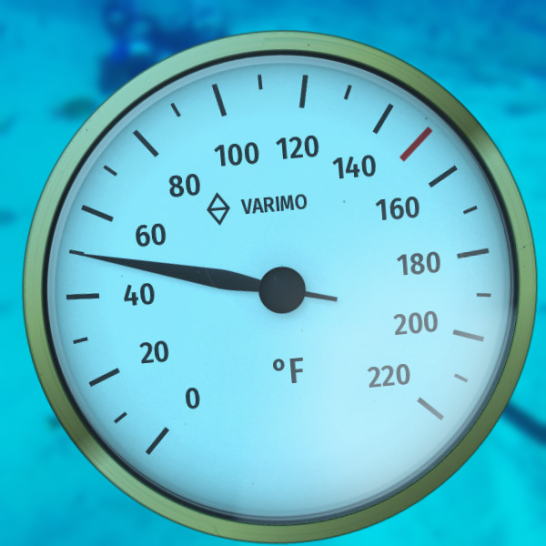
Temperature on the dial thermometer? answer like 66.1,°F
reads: 50,°F
